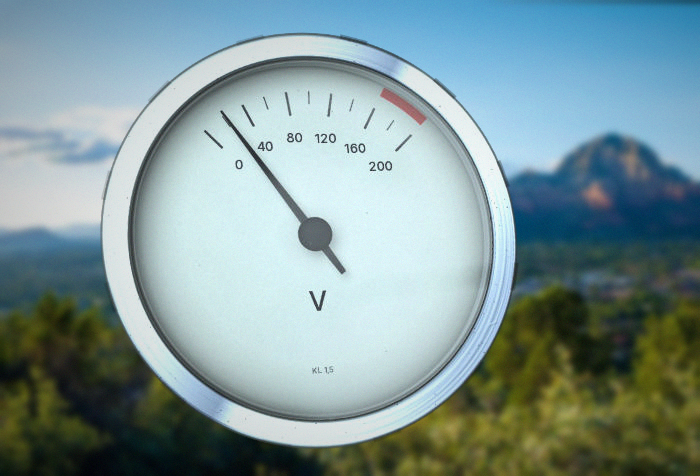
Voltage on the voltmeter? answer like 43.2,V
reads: 20,V
